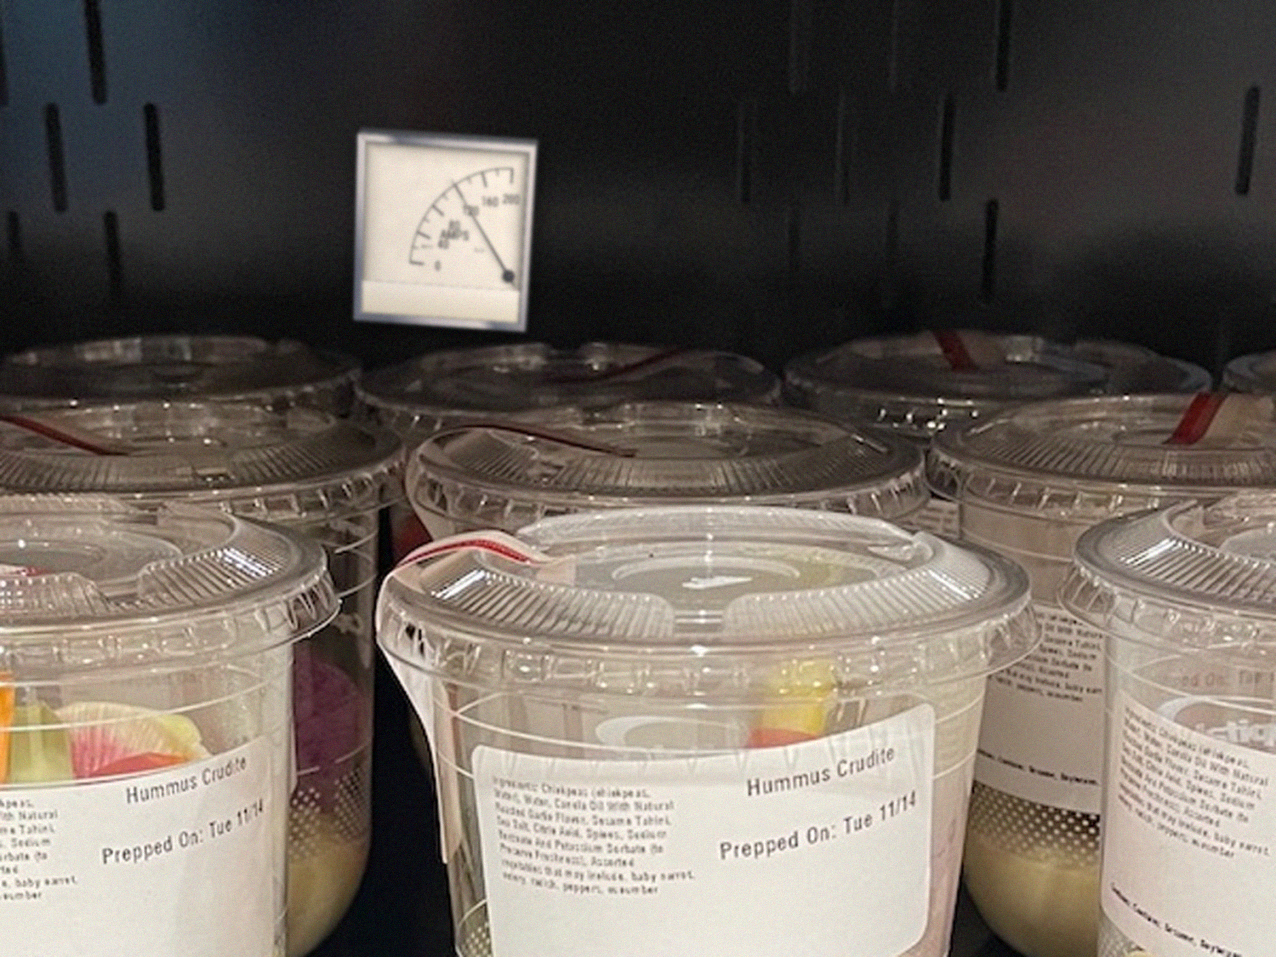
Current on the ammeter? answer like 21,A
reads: 120,A
